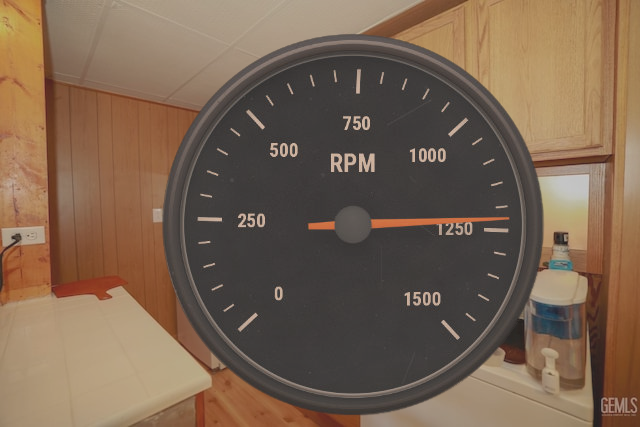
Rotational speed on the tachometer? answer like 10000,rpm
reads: 1225,rpm
